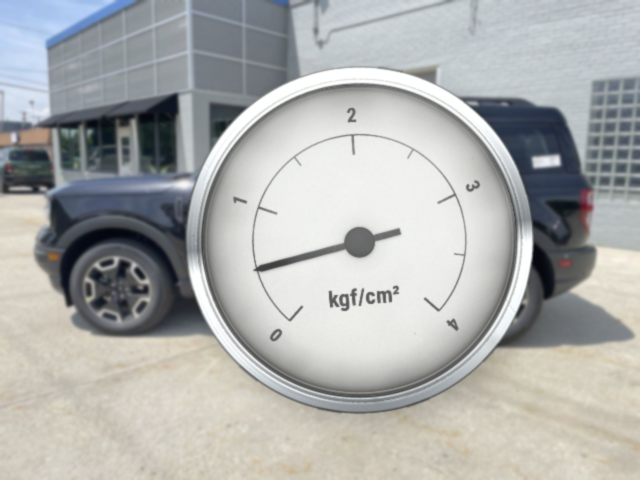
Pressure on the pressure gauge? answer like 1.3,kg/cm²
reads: 0.5,kg/cm²
